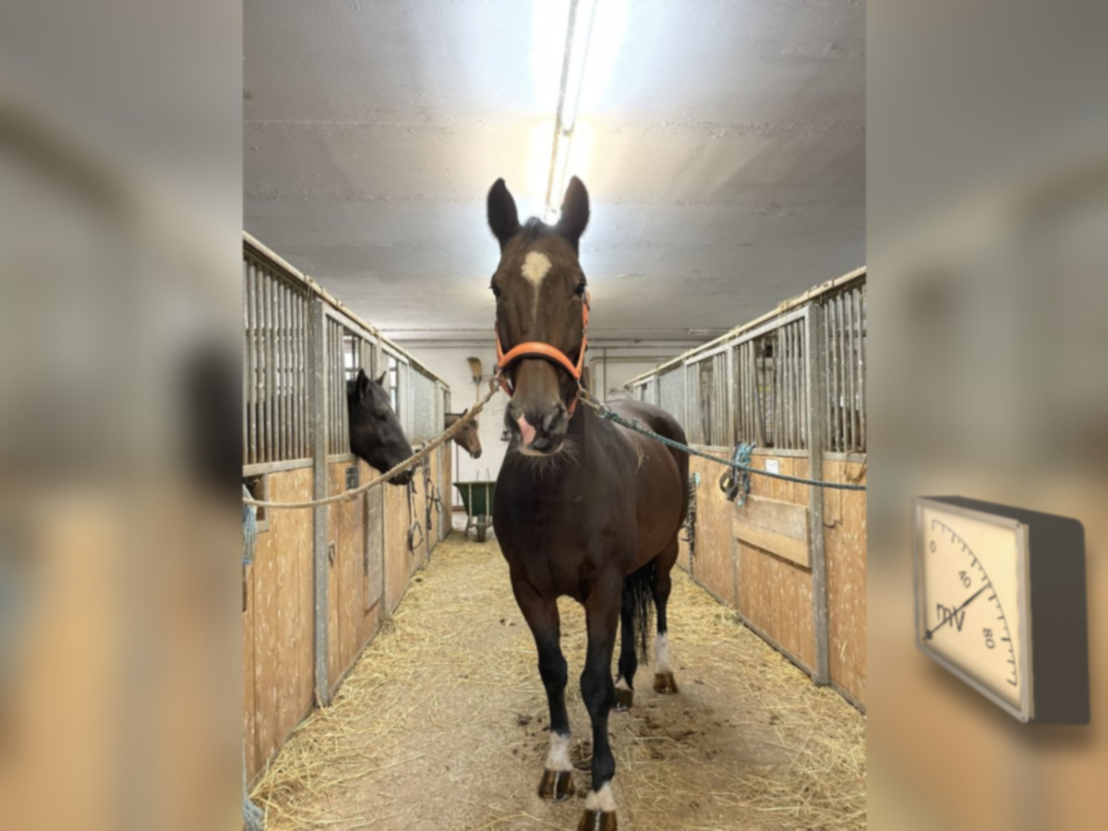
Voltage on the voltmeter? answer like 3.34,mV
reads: 55,mV
